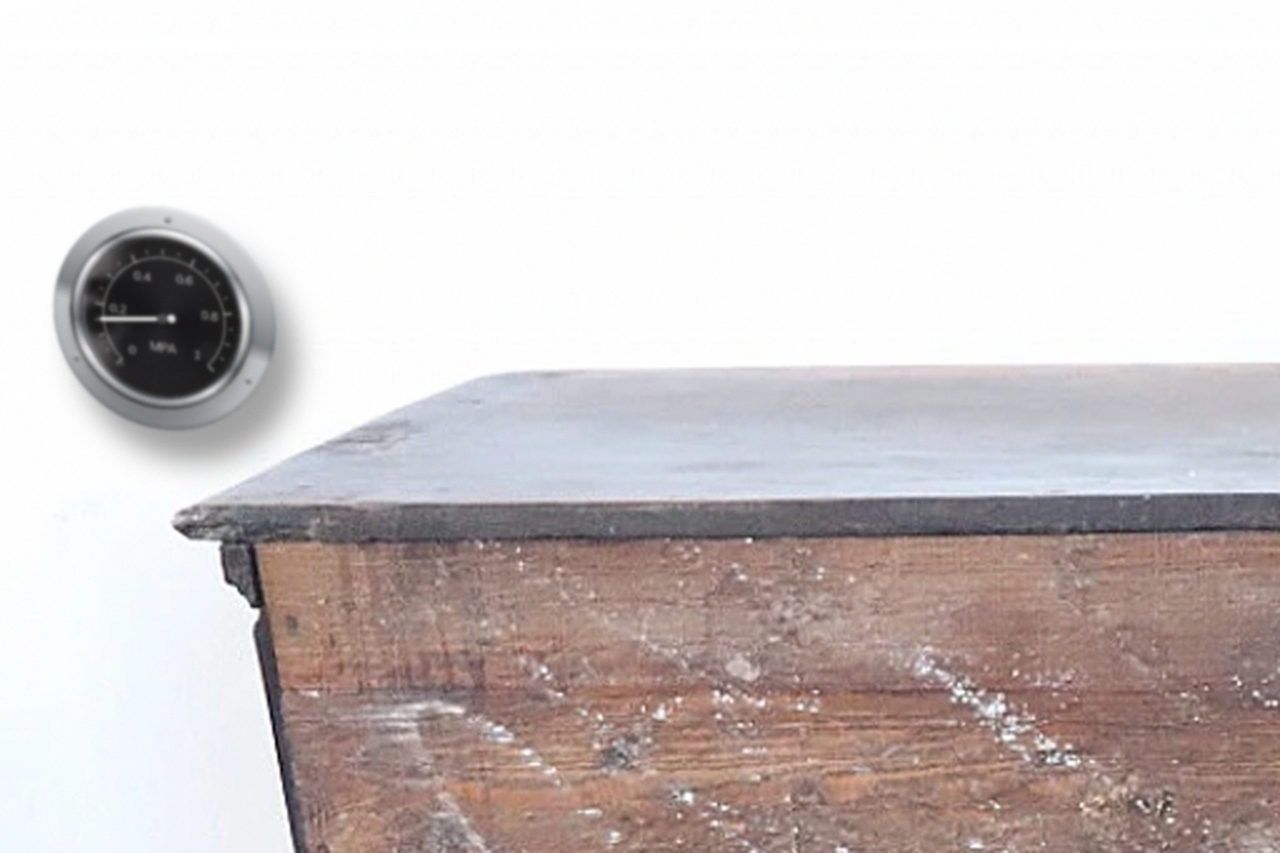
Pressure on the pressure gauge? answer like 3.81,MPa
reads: 0.15,MPa
